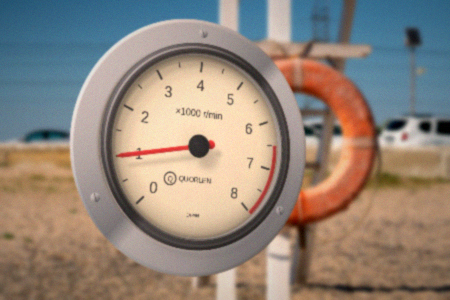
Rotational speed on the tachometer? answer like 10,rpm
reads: 1000,rpm
